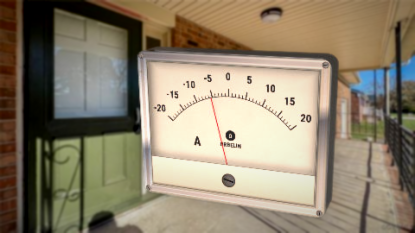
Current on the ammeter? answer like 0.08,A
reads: -5,A
